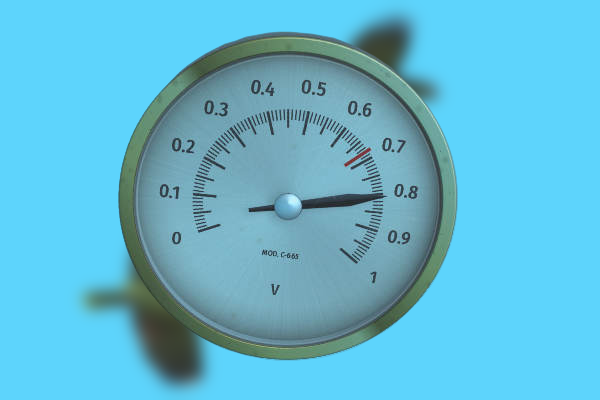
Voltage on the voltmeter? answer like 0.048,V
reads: 0.8,V
